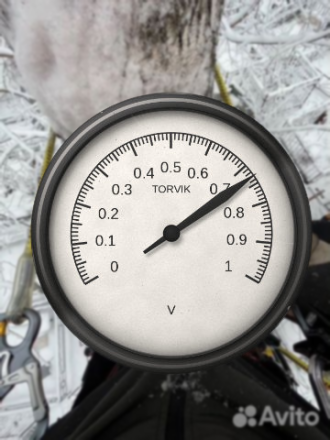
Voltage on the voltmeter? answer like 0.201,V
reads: 0.73,V
